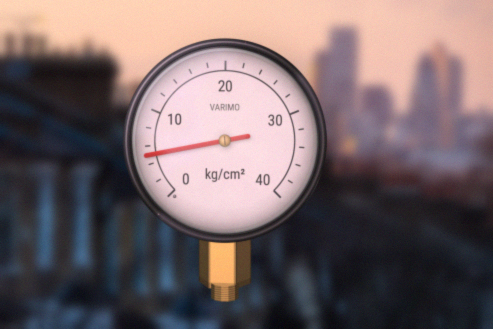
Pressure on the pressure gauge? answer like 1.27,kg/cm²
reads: 5,kg/cm²
